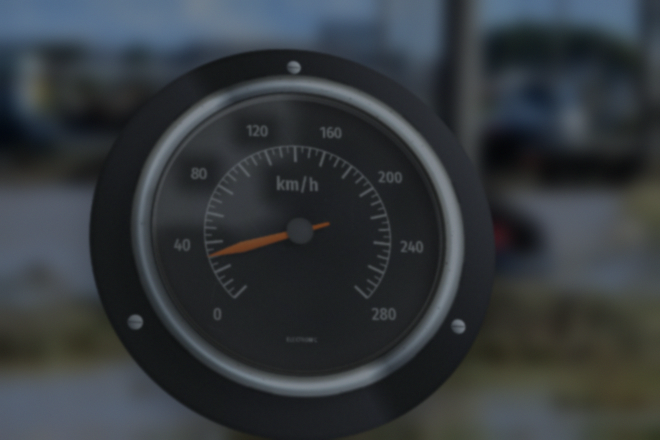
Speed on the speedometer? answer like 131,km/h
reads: 30,km/h
